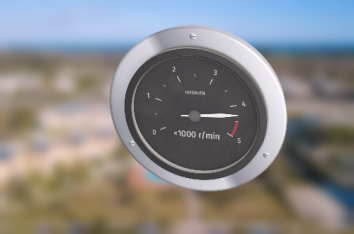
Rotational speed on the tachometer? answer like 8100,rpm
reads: 4250,rpm
